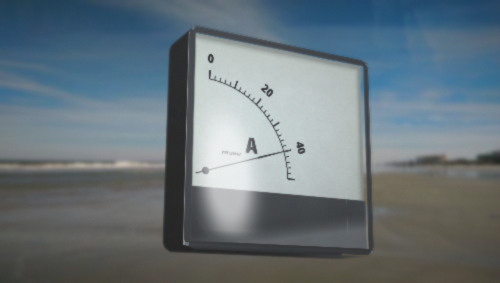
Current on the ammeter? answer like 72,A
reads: 40,A
